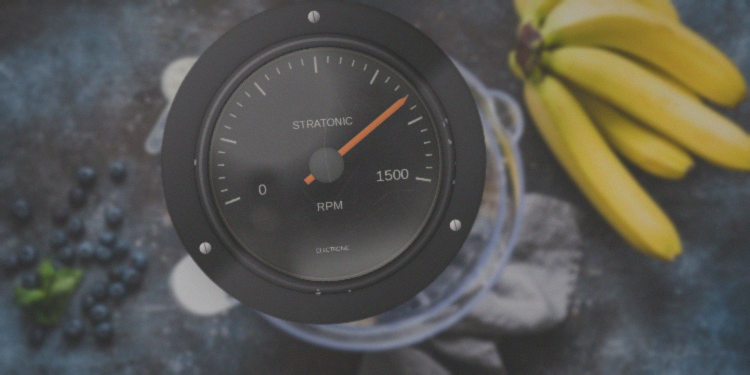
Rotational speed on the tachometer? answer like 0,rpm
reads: 1150,rpm
